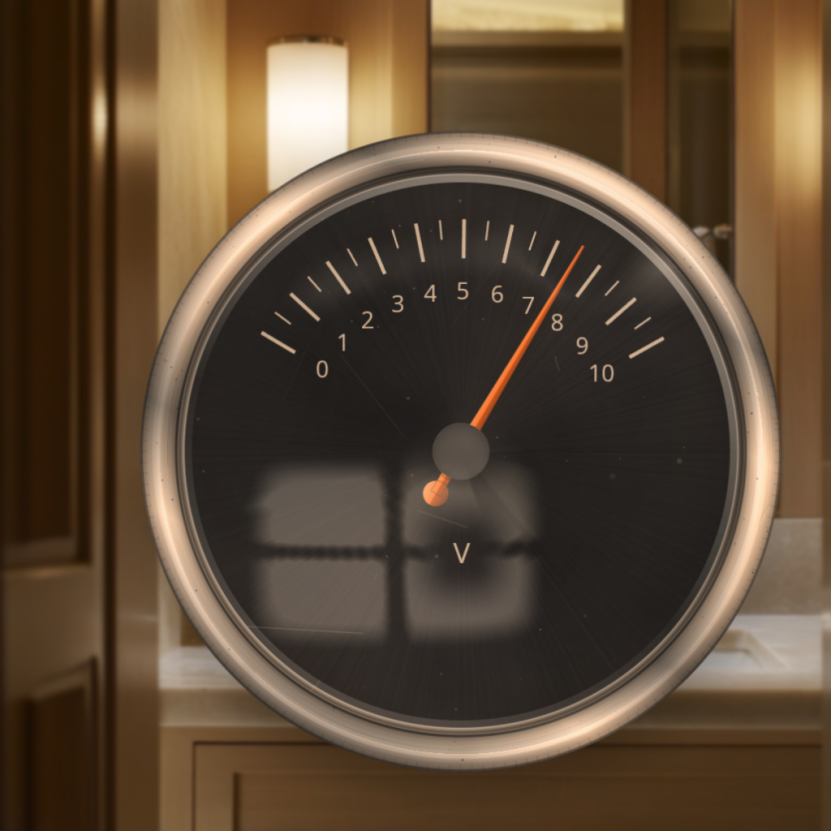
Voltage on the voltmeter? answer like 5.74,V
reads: 7.5,V
